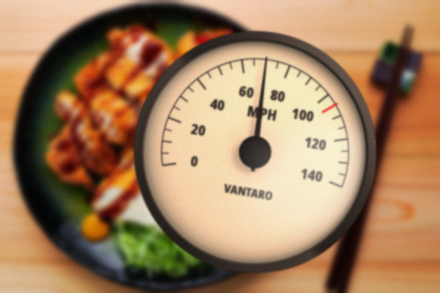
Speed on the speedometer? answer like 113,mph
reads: 70,mph
